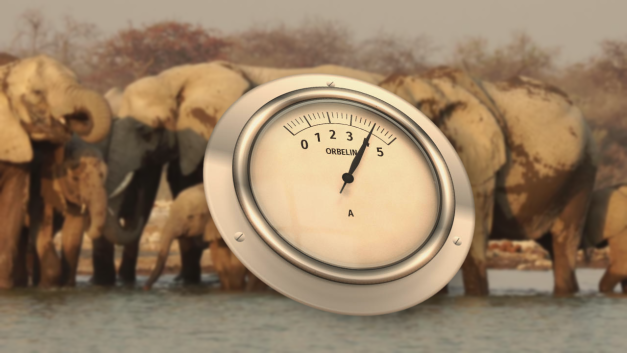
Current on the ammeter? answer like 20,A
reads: 4,A
